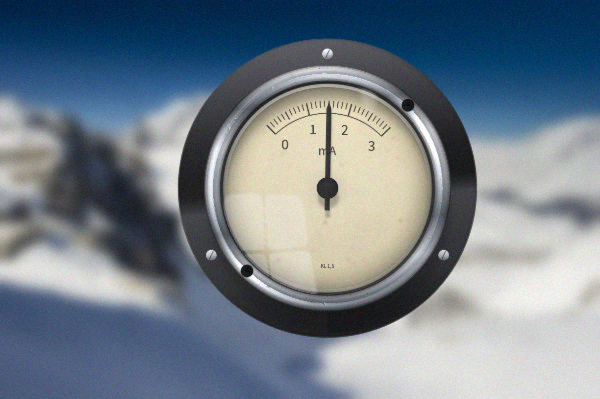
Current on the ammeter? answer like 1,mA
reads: 1.5,mA
